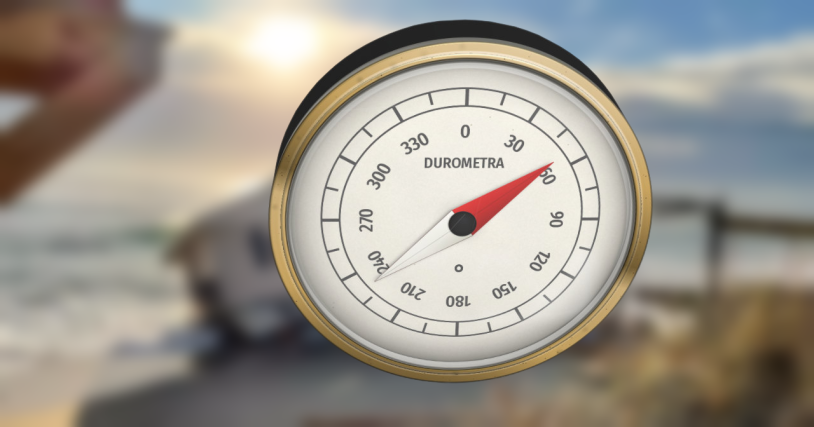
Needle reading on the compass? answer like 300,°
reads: 52.5,°
